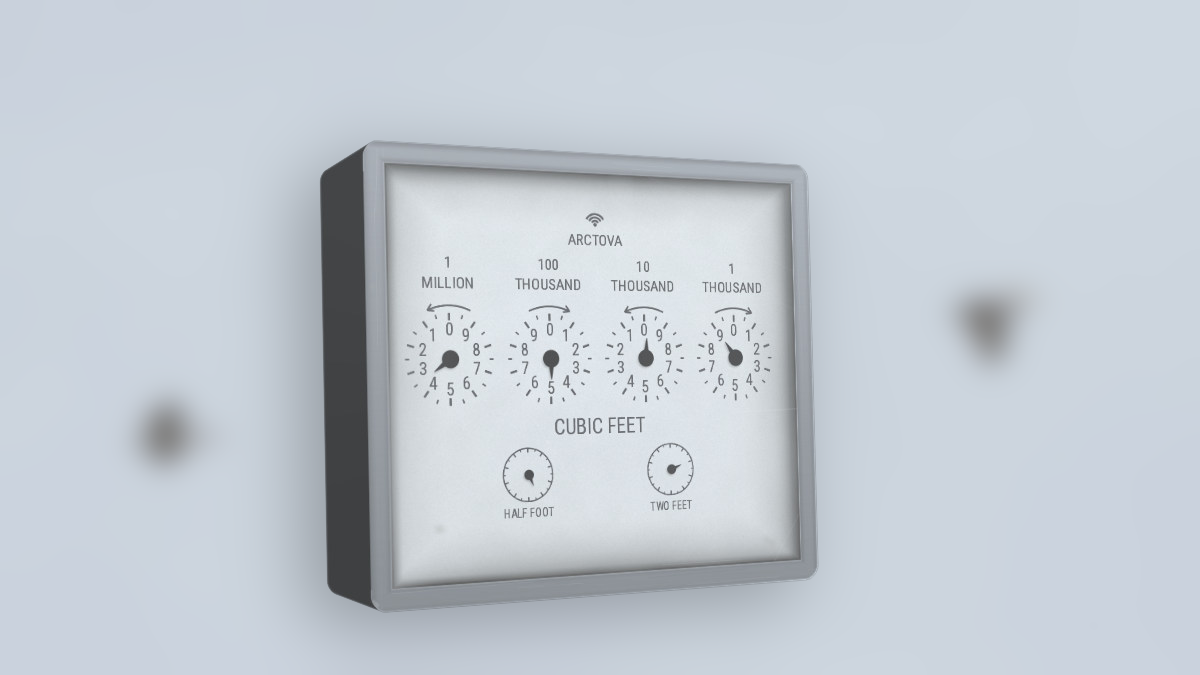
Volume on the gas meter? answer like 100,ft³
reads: 349900,ft³
